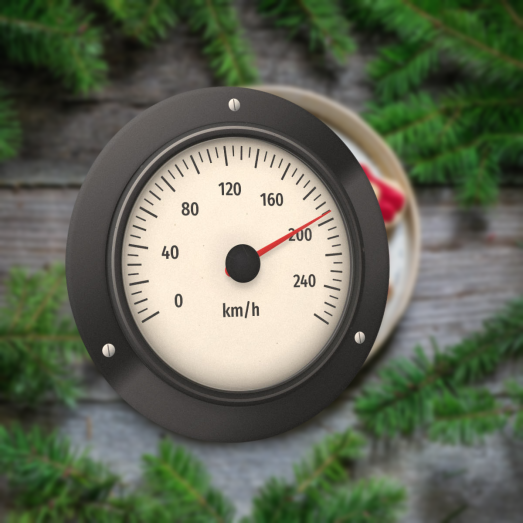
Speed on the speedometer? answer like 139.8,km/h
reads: 195,km/h
